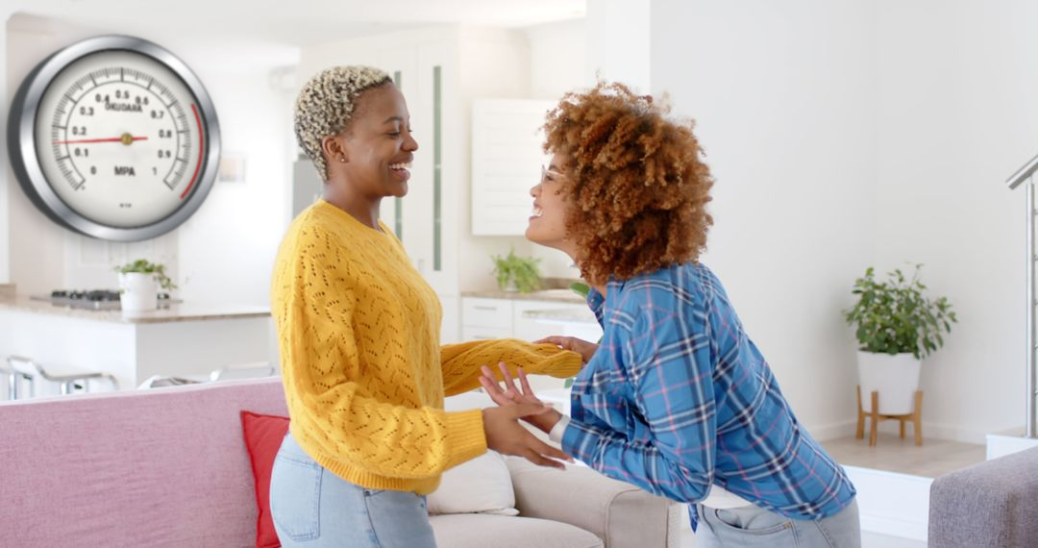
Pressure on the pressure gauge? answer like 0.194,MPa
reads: 0.15,MPa
